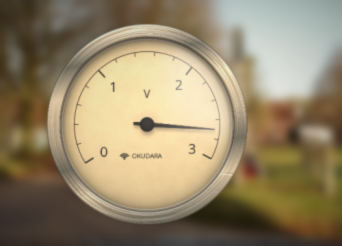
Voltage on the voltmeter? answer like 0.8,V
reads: 2.7,V
